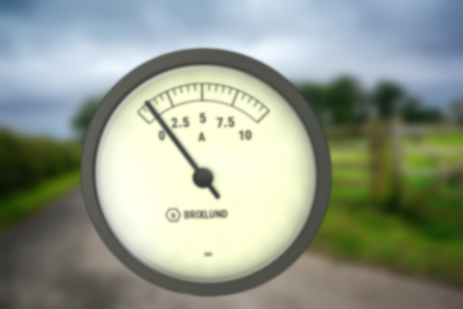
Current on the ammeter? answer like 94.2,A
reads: 1,A
